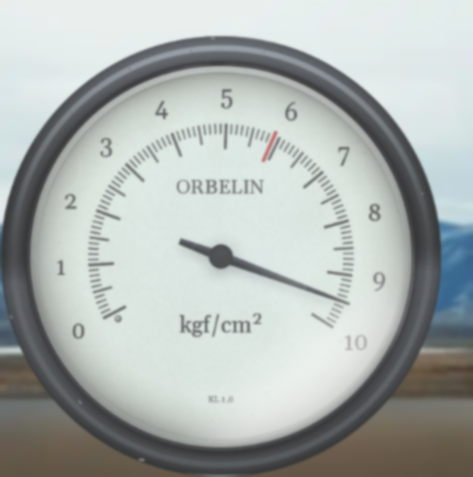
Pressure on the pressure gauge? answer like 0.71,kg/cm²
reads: 9.5,kg/cm²
